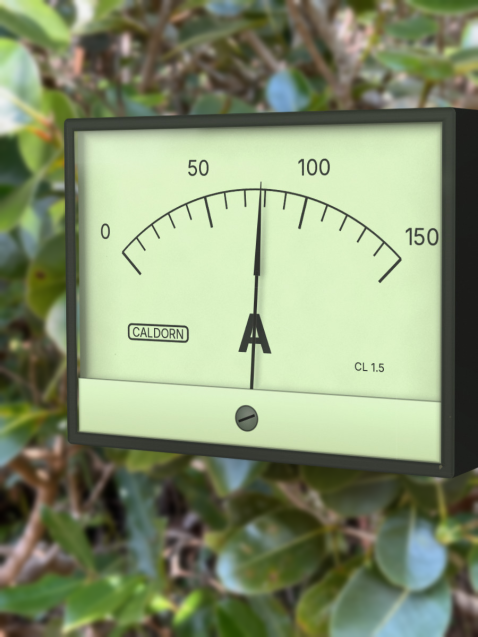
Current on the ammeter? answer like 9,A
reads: 80,A
